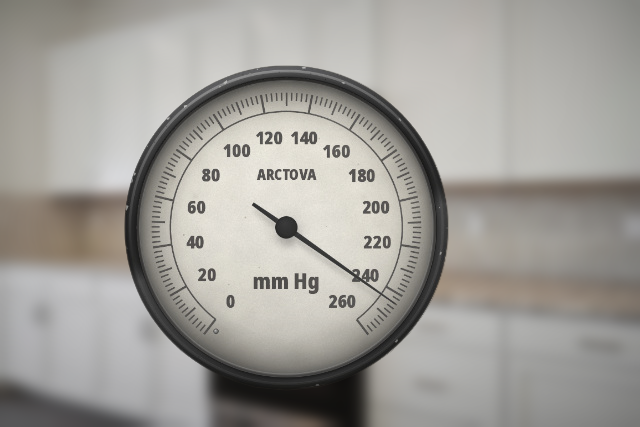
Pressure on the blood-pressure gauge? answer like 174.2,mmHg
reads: 244,mmHg
